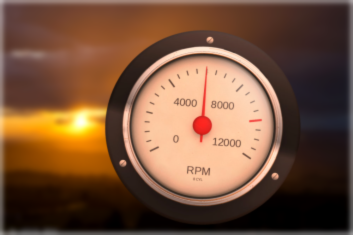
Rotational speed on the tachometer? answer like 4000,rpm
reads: 6000,rpm
